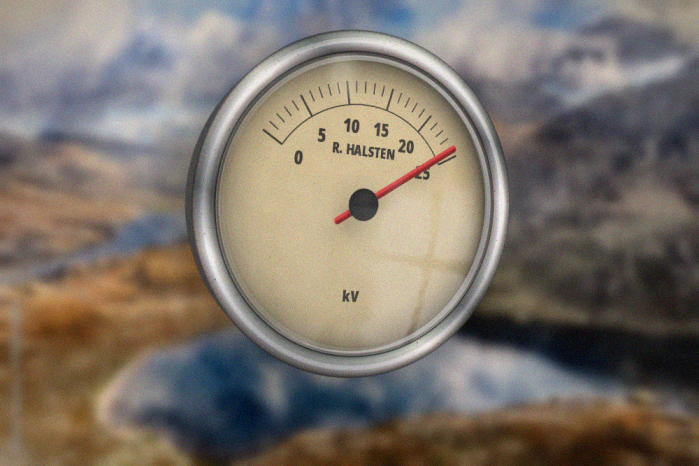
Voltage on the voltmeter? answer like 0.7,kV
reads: 24,kV
